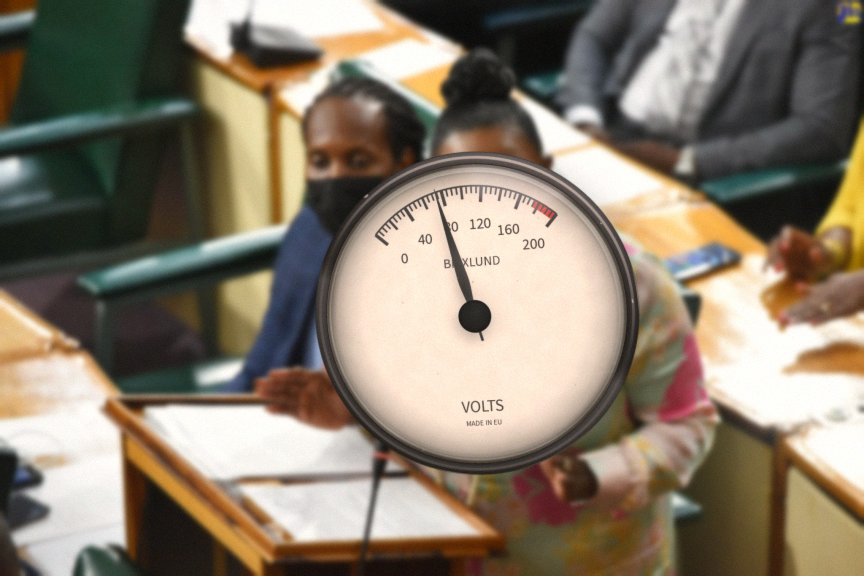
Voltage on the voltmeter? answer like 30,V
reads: 75,V
